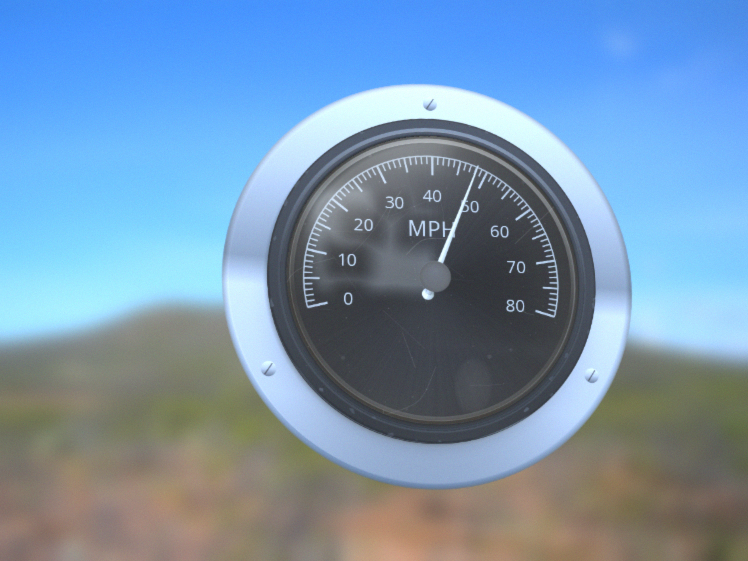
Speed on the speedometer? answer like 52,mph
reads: 48,mph
